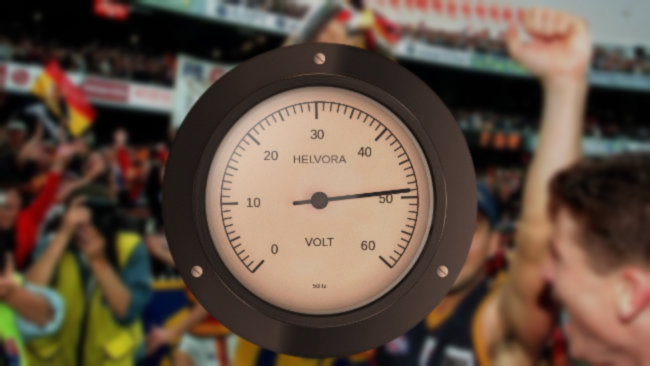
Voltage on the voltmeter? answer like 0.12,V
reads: 49,V
